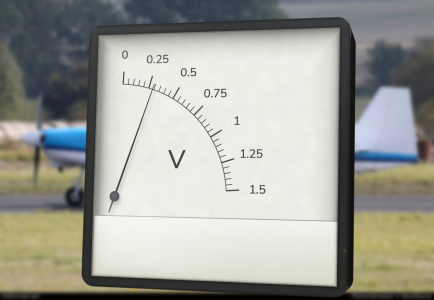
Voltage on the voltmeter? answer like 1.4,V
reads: 0.3,V
